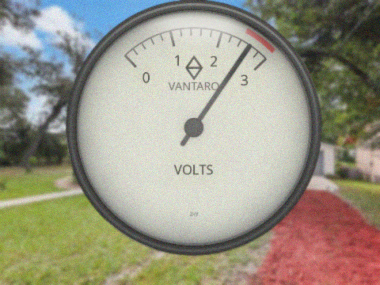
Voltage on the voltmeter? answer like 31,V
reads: 2.6,V
